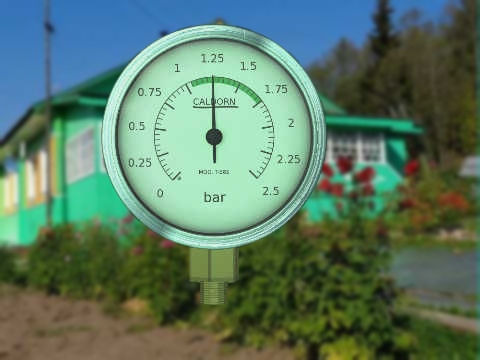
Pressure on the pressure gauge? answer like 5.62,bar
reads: 1.25,bar
